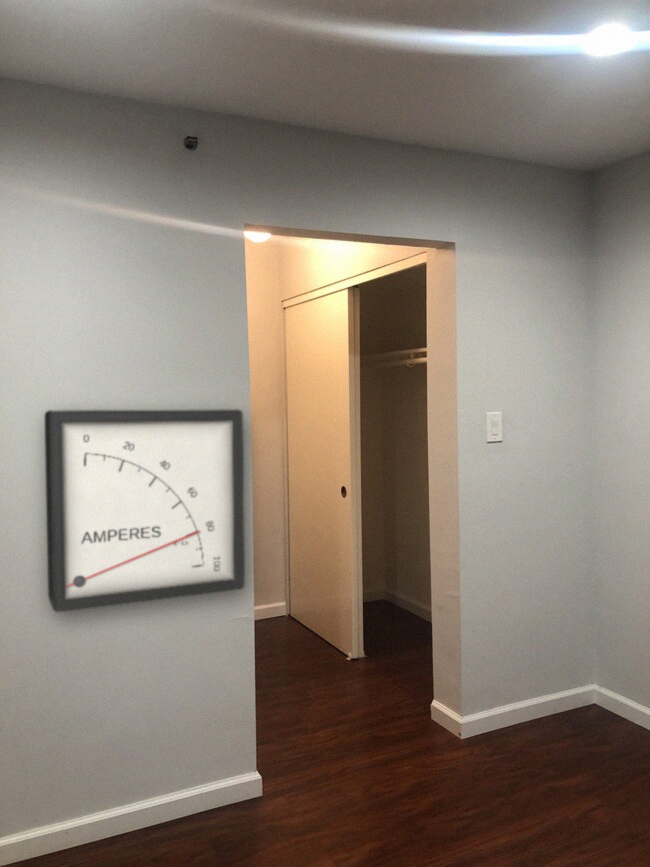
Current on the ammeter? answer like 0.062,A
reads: 80,A
